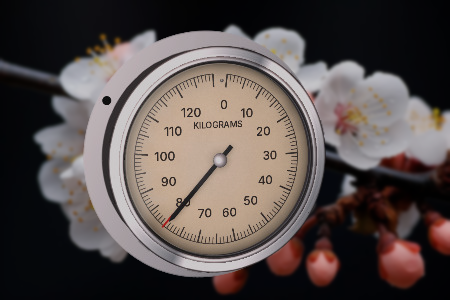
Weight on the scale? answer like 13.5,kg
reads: 80,kg
